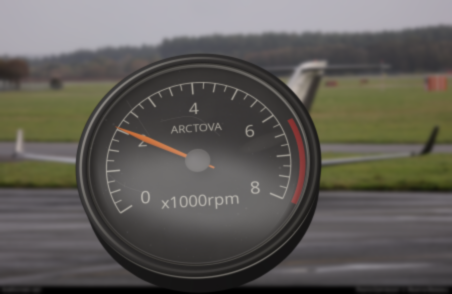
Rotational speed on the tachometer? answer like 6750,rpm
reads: 2000,rpm
